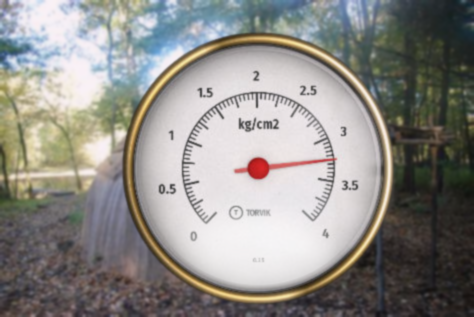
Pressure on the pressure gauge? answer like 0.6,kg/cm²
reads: 3.25,kg/cm²
